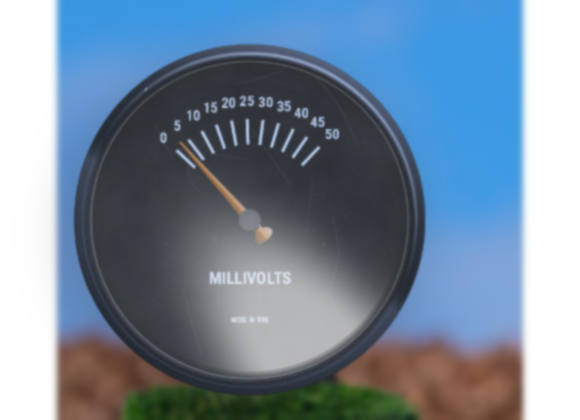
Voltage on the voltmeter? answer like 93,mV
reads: 2.5,mV
